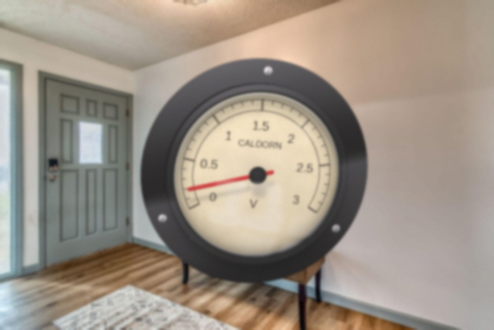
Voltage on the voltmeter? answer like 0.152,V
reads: 0.2,V
